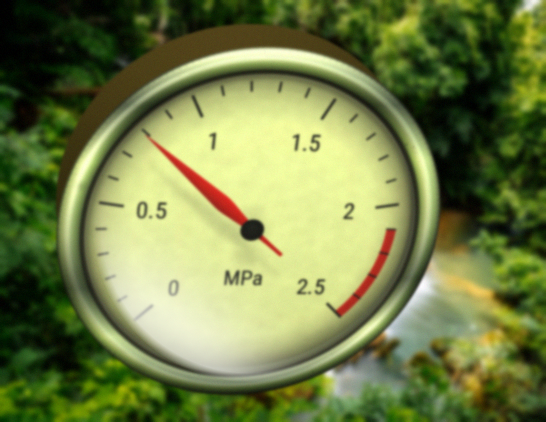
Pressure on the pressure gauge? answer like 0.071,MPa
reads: 0.8,MPa
